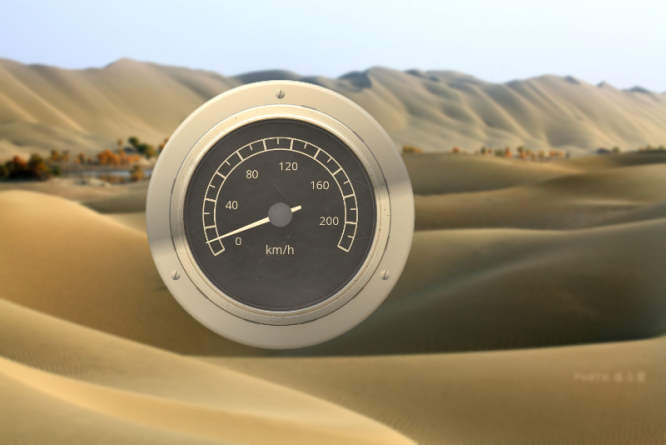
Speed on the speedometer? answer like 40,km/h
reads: 10,km/h
